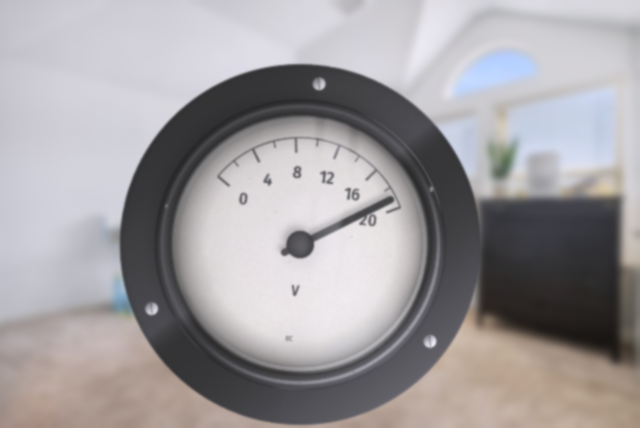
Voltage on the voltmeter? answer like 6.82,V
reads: 19,V
